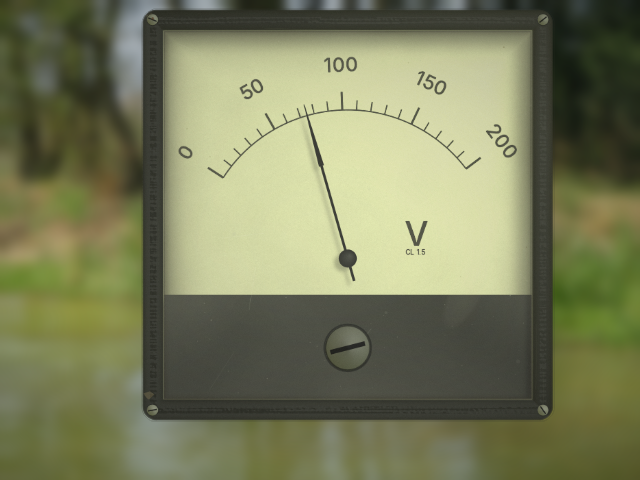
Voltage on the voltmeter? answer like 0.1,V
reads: 75,V
